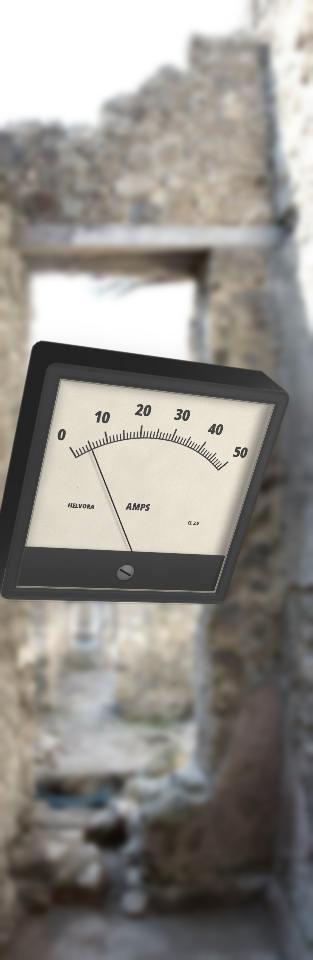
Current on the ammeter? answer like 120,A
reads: 5,A
